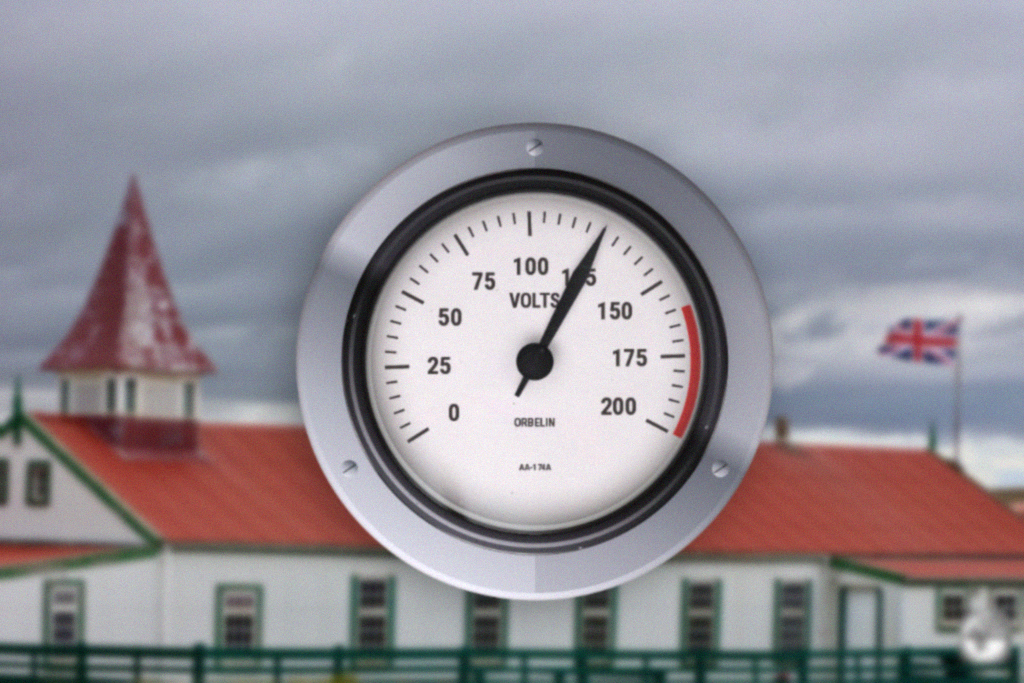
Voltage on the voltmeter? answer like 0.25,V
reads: 125,V
